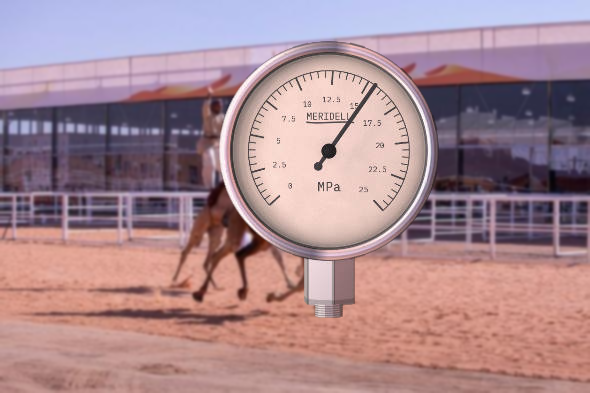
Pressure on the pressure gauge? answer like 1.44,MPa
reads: 15.5,MPa
